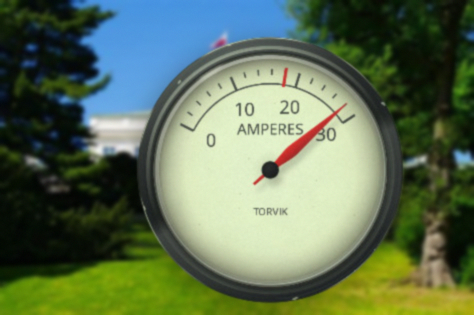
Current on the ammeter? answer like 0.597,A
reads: 28,A
